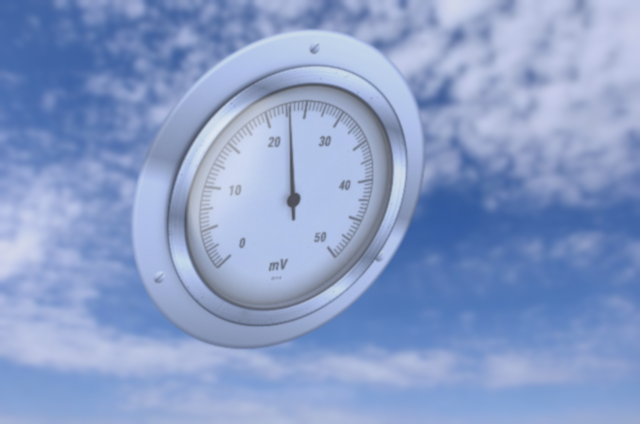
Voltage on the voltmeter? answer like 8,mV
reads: 22.5,mV
